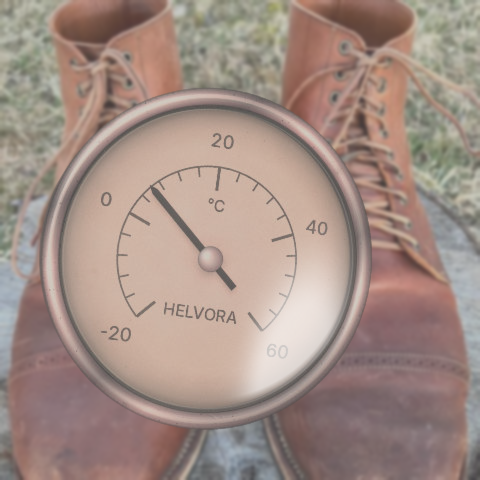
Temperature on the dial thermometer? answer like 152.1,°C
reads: 6,°C
